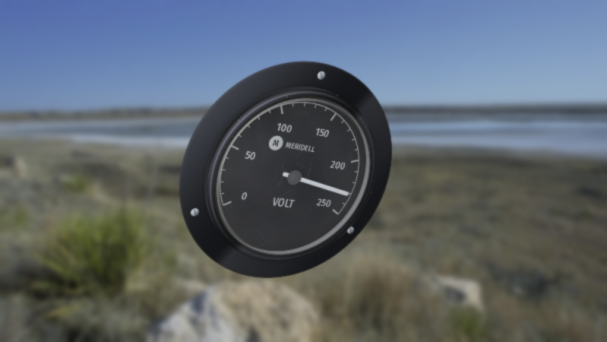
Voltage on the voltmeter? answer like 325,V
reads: 230,V
